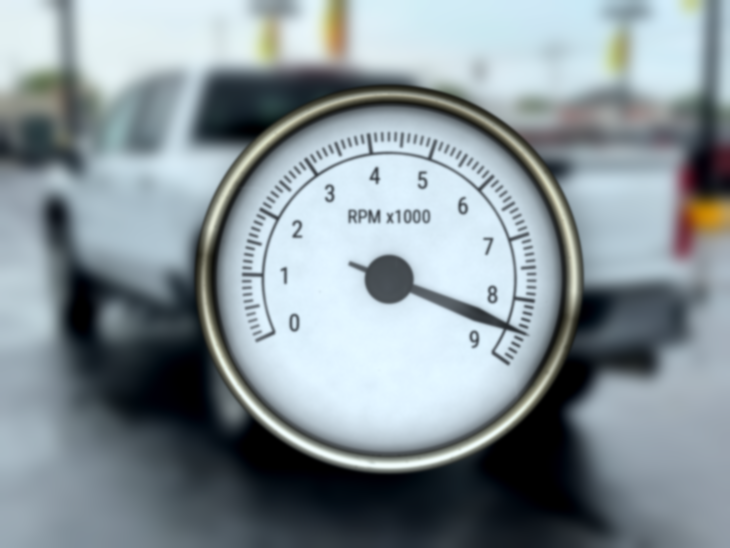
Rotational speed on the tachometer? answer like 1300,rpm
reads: 8500,rpm
